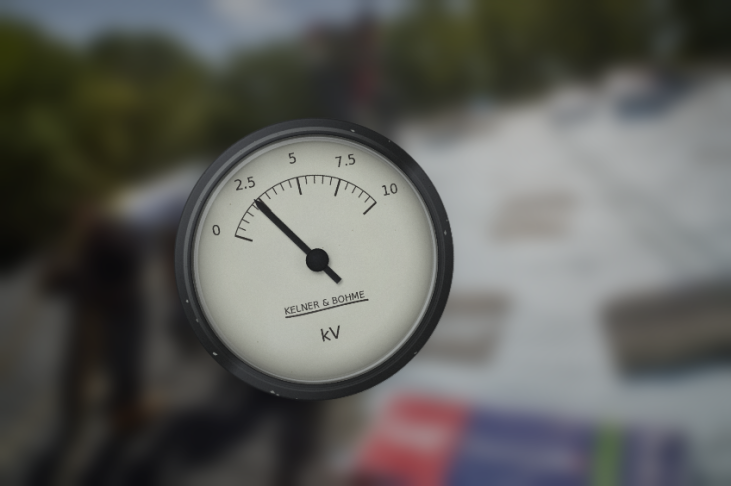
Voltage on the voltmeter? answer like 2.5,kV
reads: 2.25,kV
